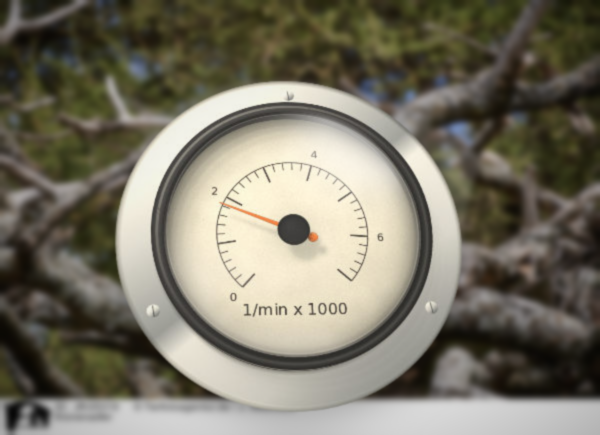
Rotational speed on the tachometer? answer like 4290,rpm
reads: 1800,rpm
